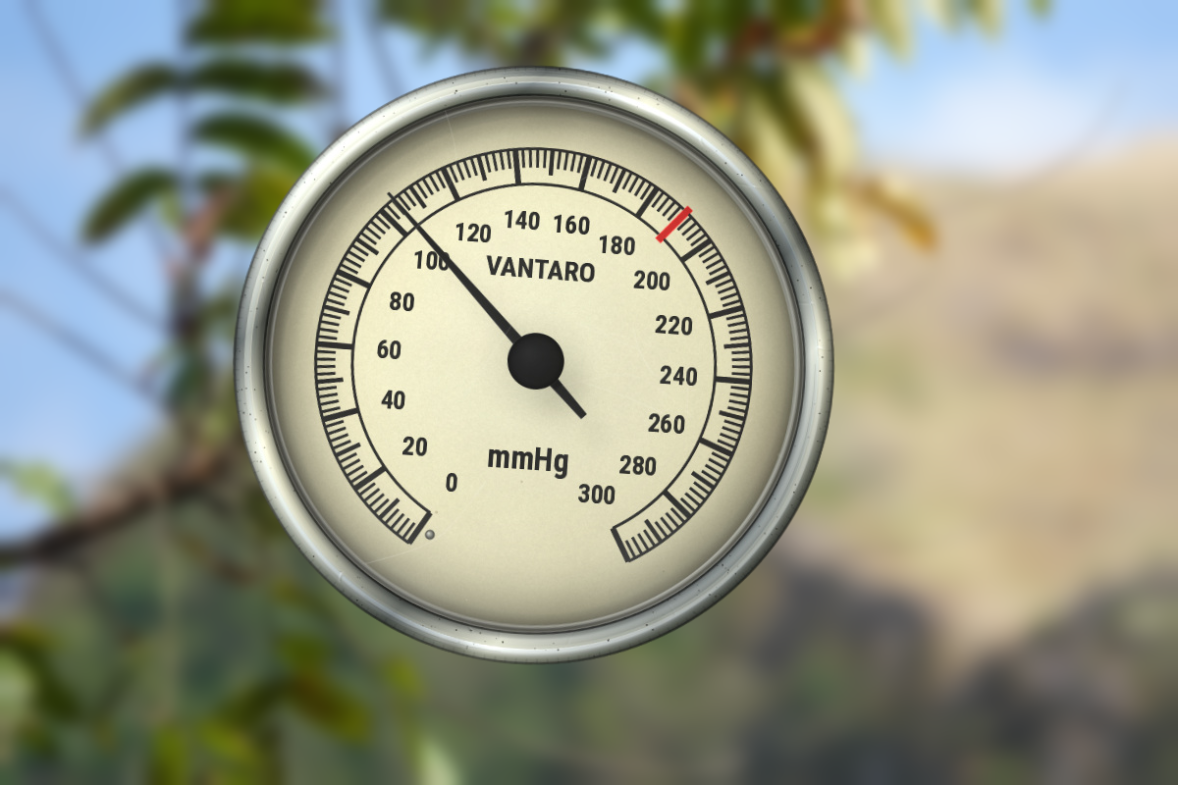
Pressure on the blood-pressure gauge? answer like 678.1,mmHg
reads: 104,mmHg
